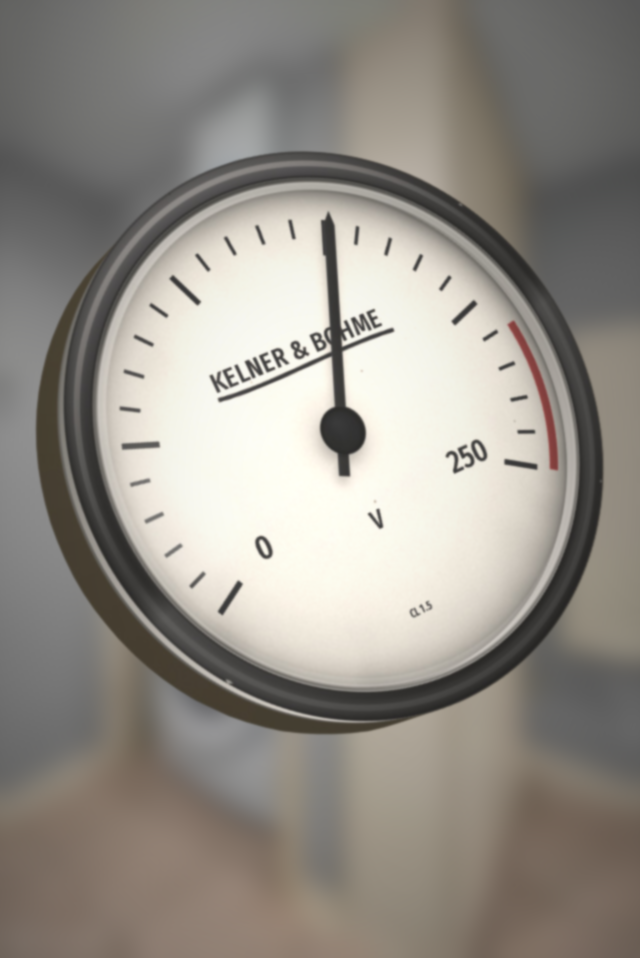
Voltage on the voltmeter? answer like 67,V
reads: 150,V
